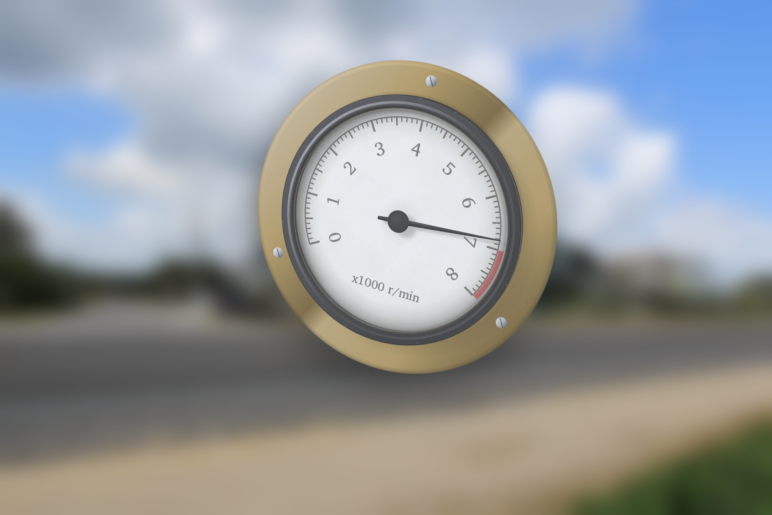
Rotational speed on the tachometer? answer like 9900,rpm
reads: 6800,rpm
